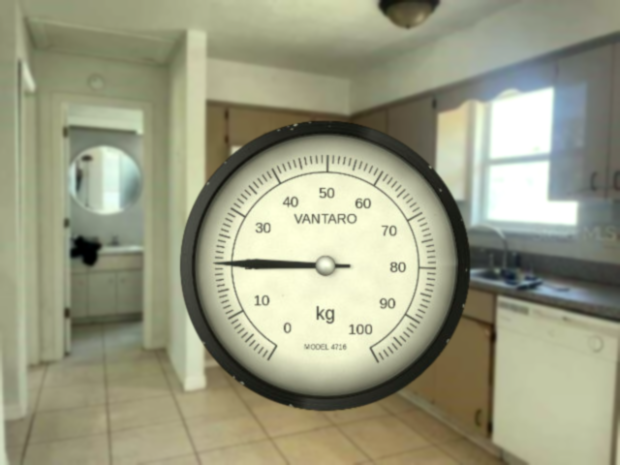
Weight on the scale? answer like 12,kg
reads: 20,kg
